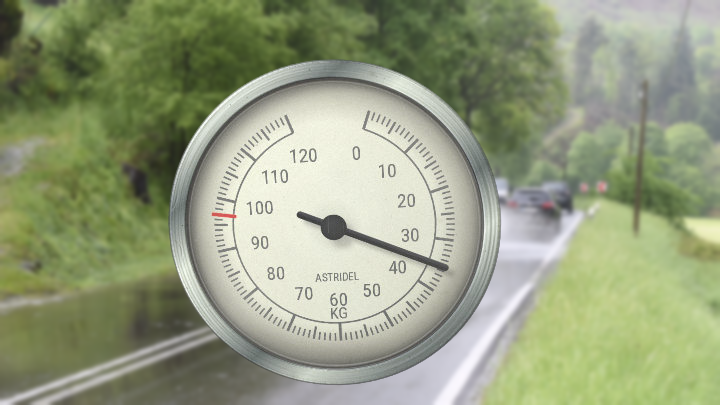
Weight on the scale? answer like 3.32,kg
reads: 35,kg
